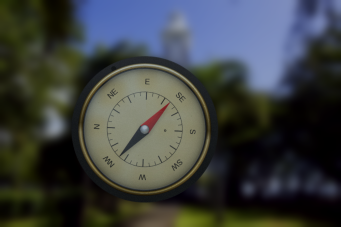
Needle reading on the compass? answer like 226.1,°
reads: 130,°
